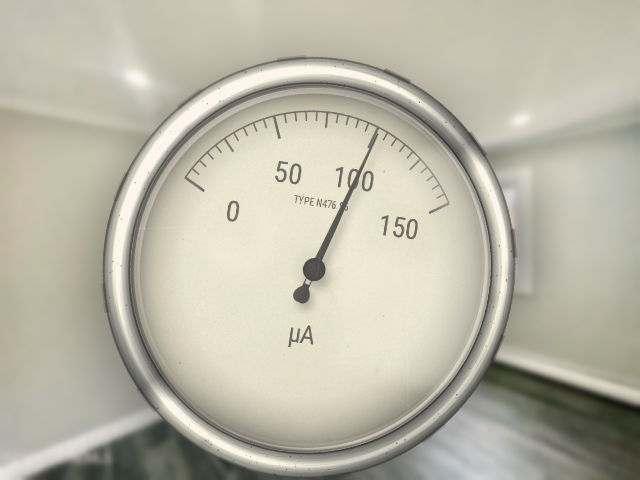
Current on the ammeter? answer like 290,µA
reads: 100,µA
